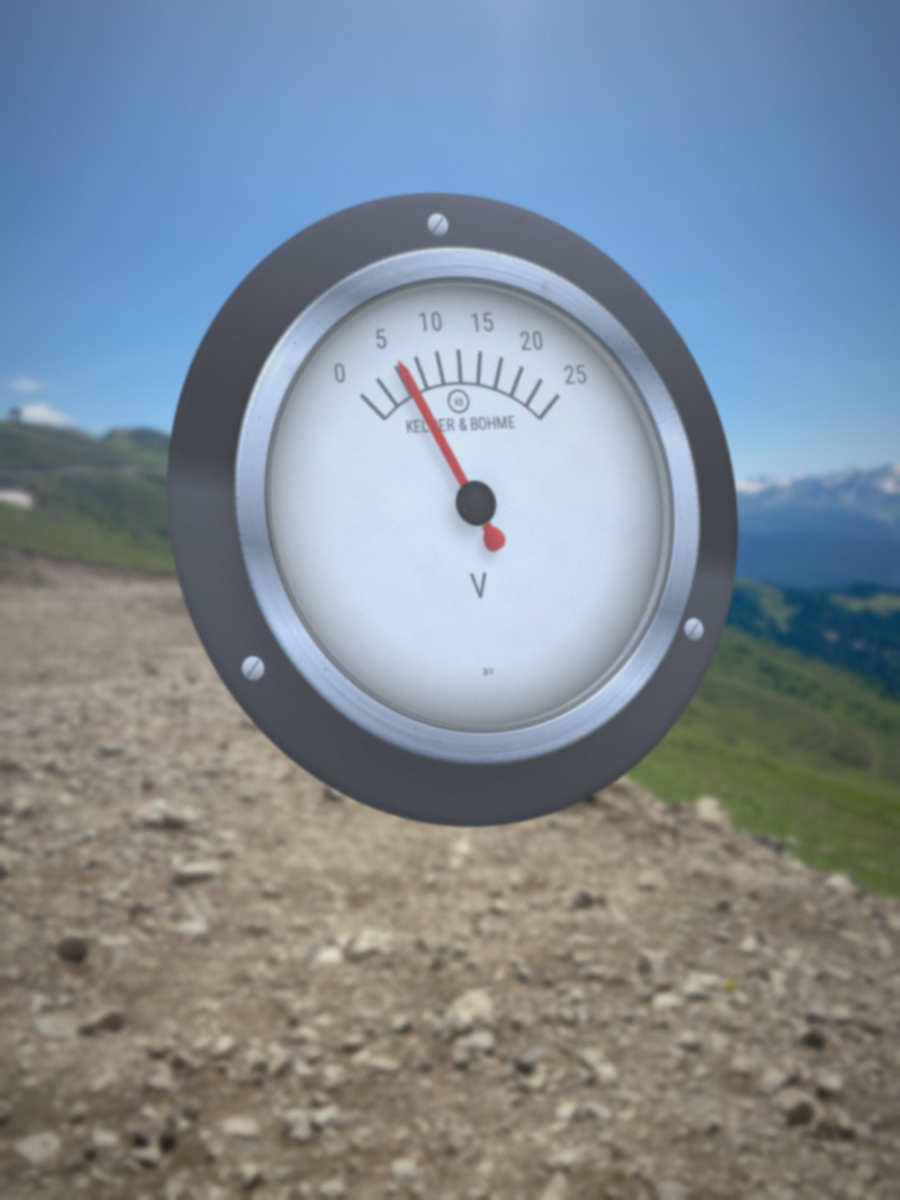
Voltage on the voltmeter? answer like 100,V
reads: 5,V
